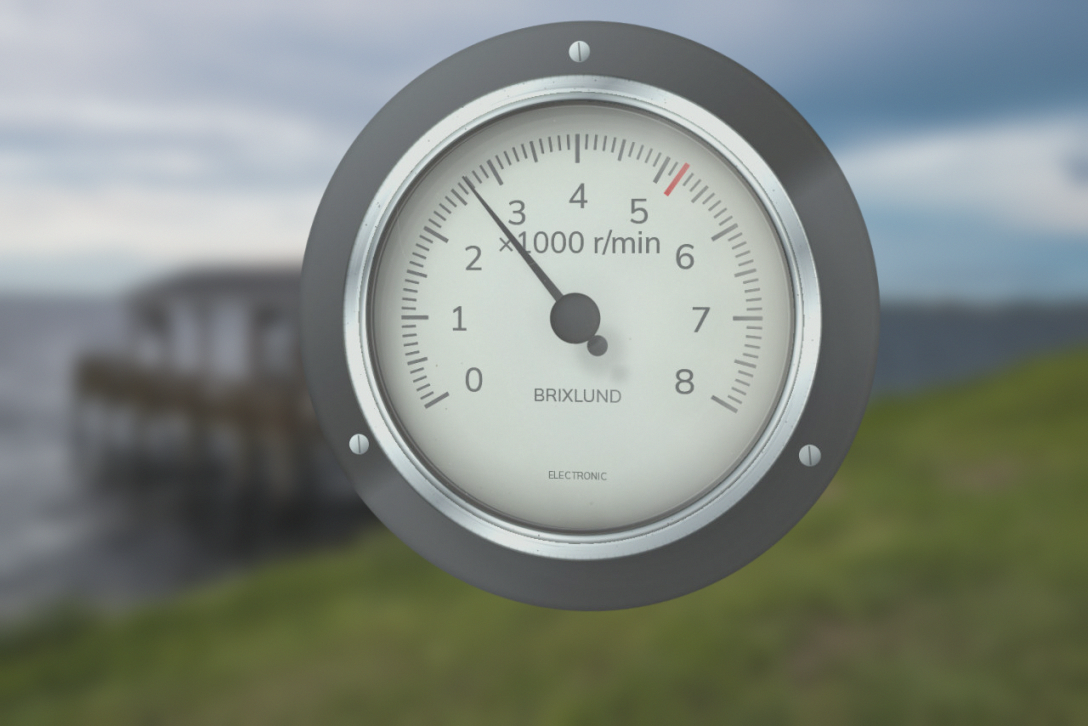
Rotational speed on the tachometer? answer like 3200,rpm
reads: 2700,rpm
